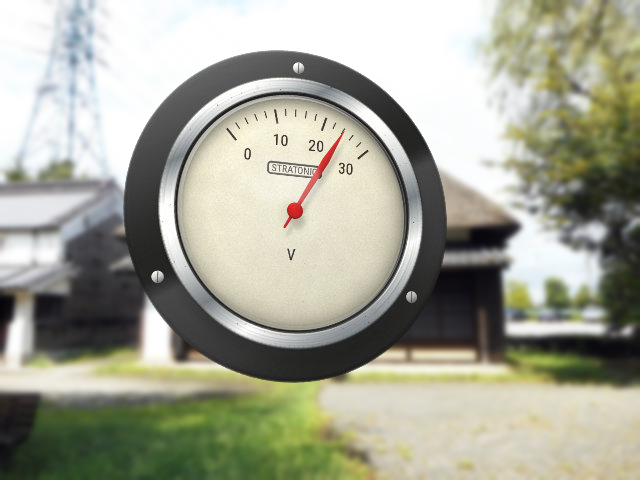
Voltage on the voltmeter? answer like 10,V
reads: 24,V
